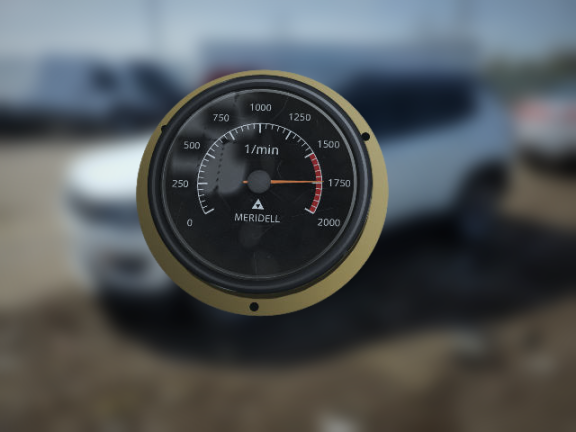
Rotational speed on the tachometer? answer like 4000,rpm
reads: 1750,rpm
